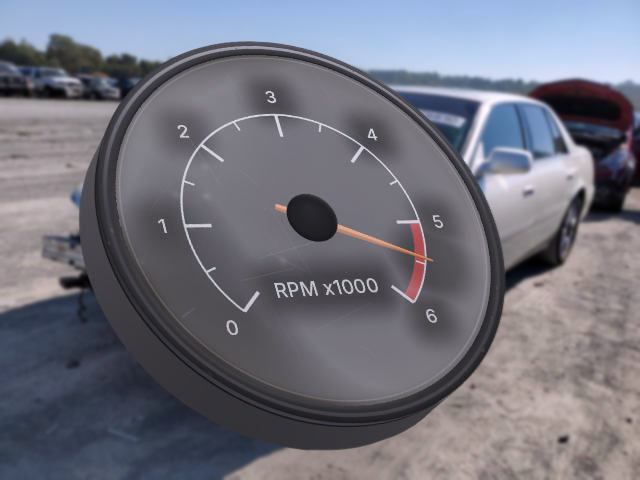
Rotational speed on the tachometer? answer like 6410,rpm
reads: 5500,rpm
